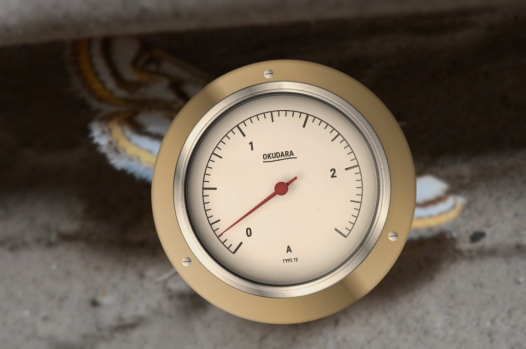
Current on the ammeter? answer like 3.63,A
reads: 0.15,A
